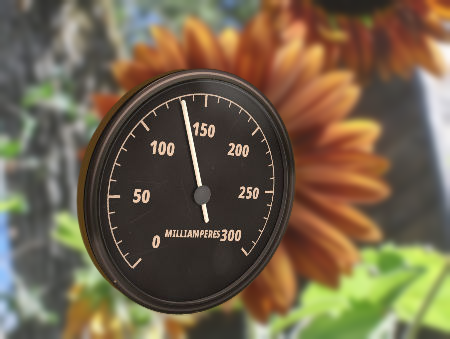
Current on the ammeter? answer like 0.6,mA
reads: 130,mA
